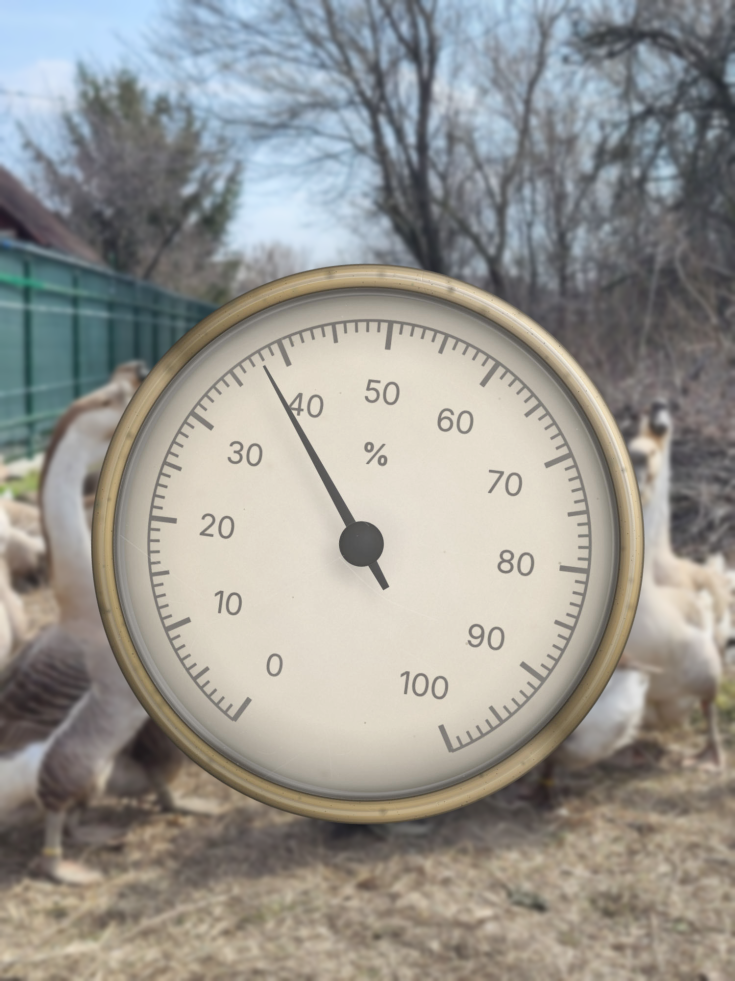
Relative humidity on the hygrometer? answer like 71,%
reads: 38,%
